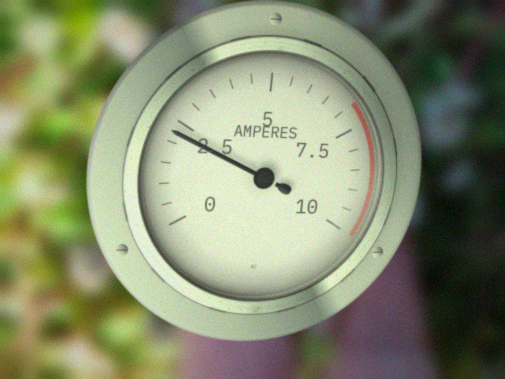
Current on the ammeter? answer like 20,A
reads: 2.25,A
